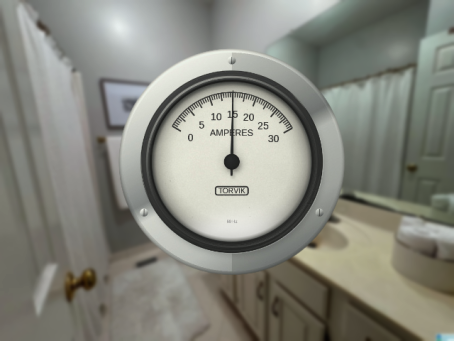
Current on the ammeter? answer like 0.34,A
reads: 15,A
